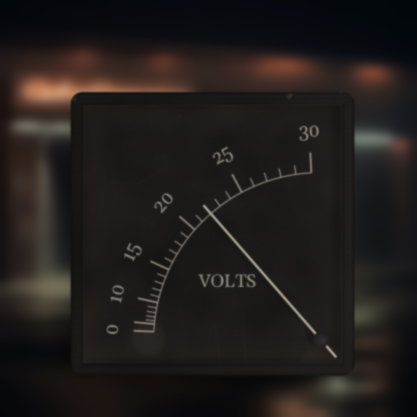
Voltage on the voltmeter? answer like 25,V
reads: 22,V
